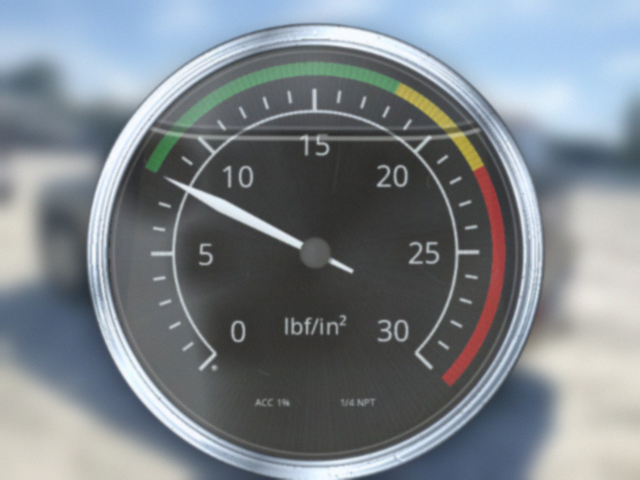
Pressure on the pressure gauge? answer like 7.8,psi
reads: 8,psi
